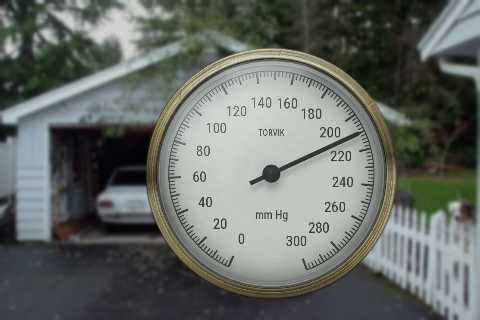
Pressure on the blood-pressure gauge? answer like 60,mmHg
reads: 210,mmHg
